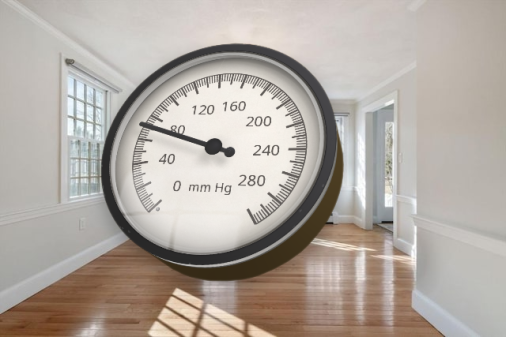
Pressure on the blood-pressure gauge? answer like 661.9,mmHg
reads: 70,mmHg
